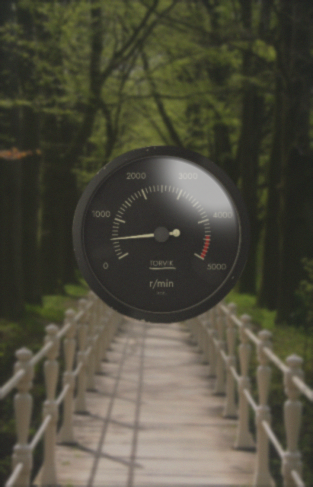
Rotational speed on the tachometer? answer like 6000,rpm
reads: 500,rpm
